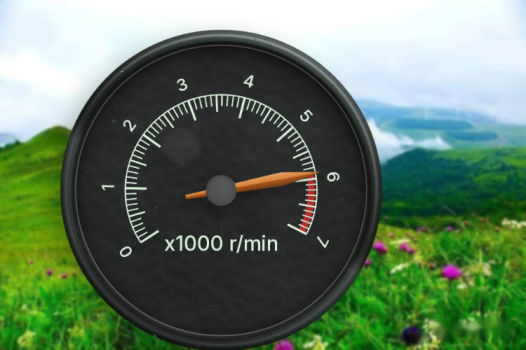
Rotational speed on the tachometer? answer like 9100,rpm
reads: 5900,rpm
